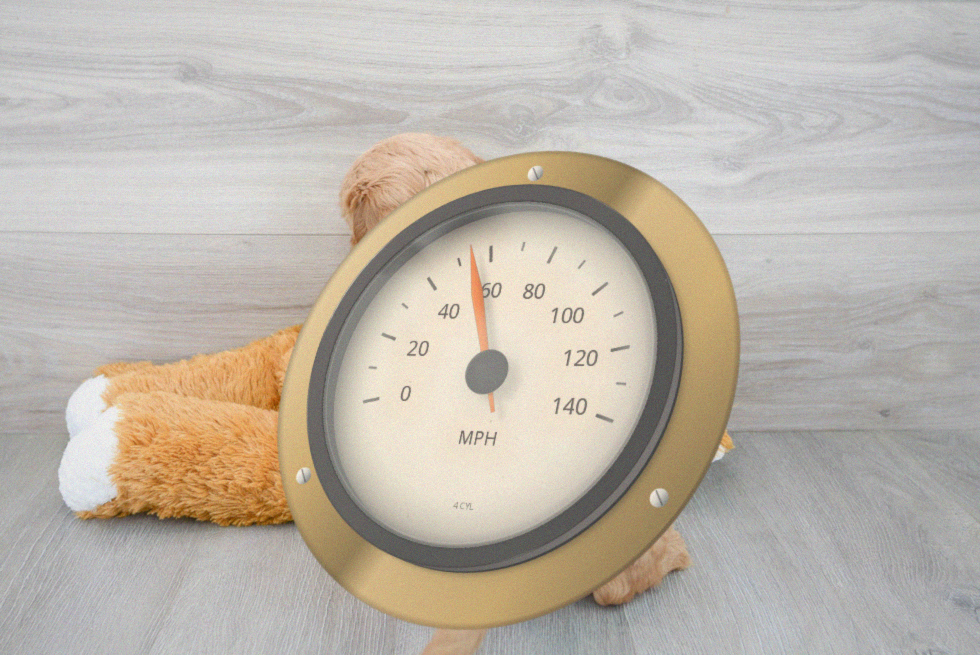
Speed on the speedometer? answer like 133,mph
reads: 55,mph
